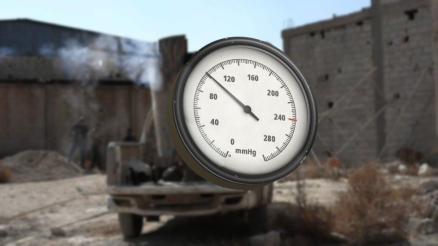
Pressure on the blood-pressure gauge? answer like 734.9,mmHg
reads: 100,mmHg
